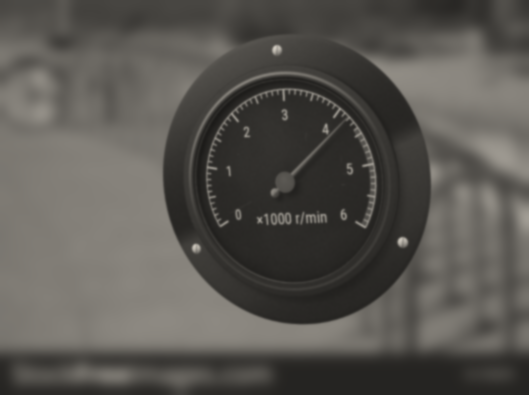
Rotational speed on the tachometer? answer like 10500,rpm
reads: 4200,rpm
